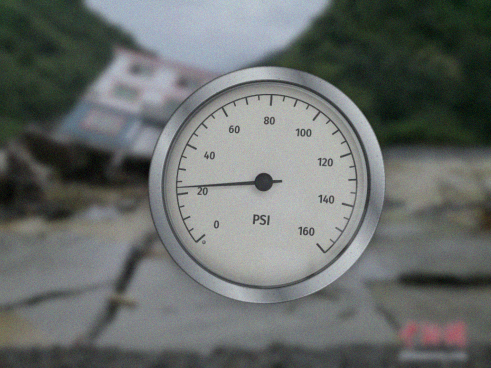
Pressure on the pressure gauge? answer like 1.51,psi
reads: 22.5,psi
